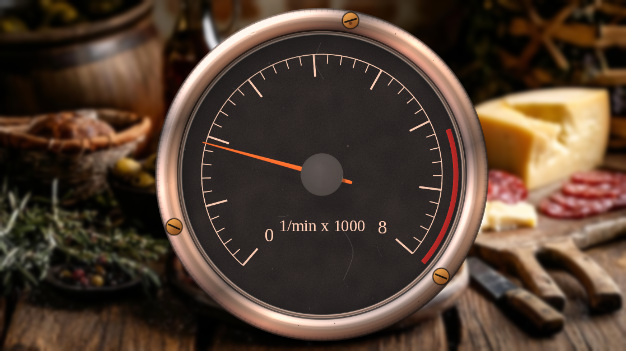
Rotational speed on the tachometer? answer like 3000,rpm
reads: 1900,rpm
